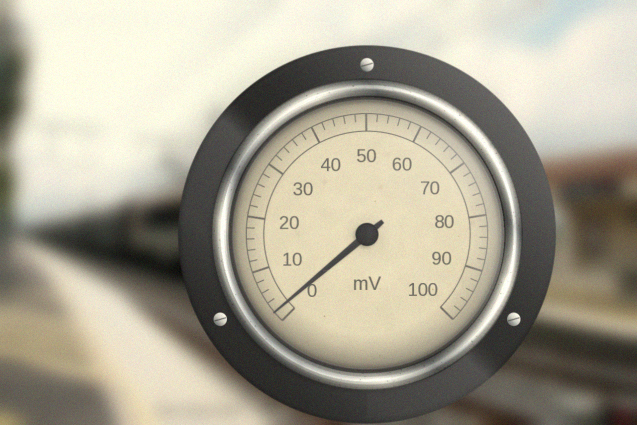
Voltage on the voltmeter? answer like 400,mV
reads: 2,mV
